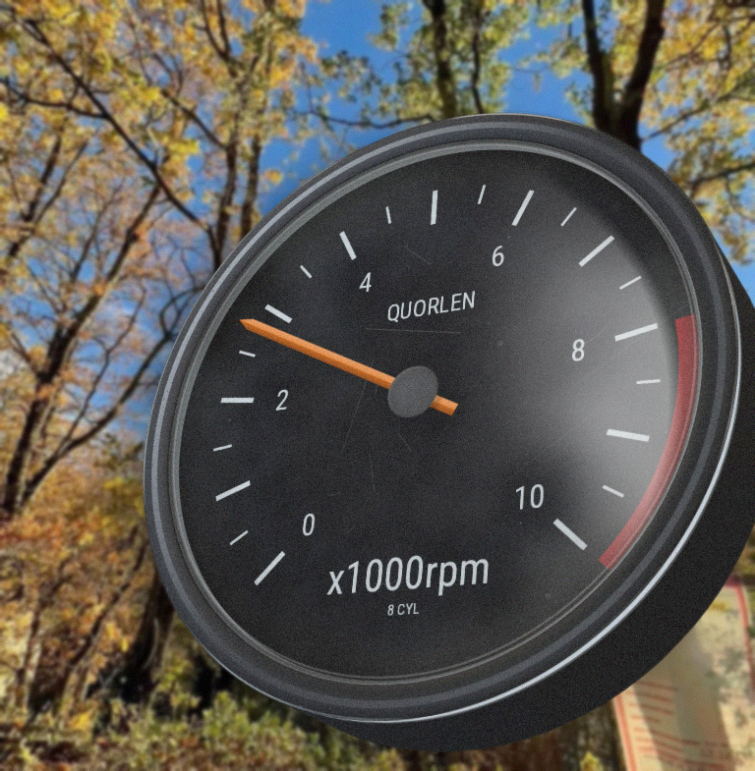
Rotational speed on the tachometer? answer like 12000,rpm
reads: 2750,rpm
